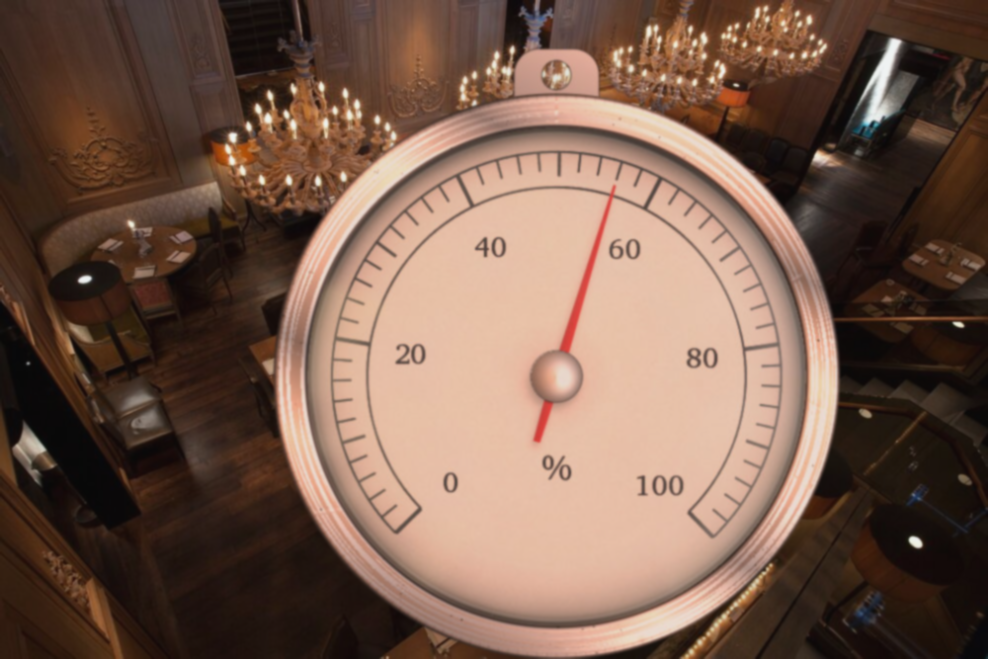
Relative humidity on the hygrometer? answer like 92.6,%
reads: 56,%
